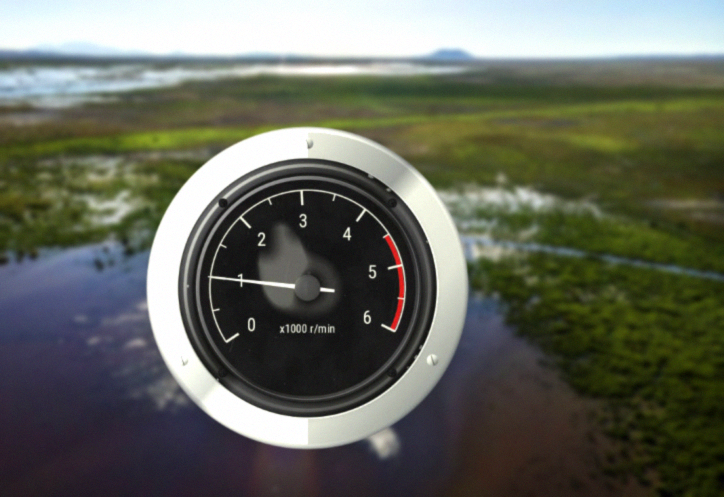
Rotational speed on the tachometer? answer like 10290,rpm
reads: 1000,rpm
